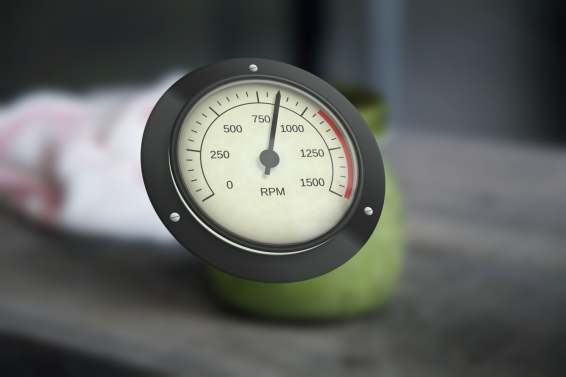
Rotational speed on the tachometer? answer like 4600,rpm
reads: 850,rpm
